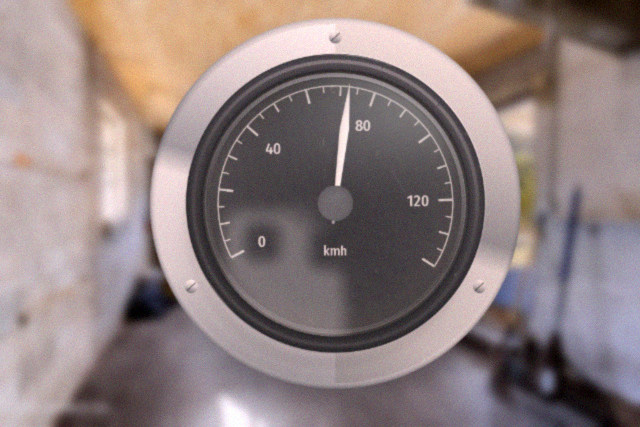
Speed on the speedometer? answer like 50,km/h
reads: 72.5,km/h
